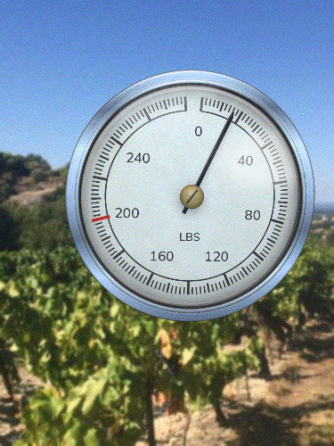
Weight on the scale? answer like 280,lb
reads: 16,lb
